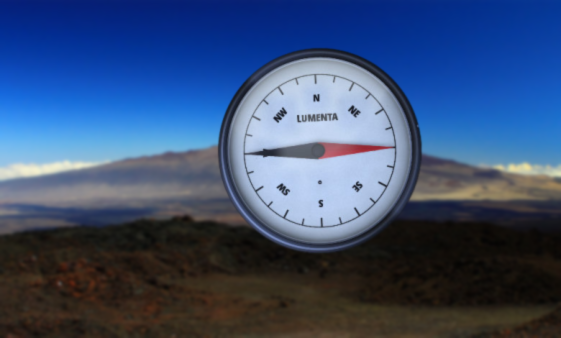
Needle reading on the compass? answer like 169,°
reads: 90,°
